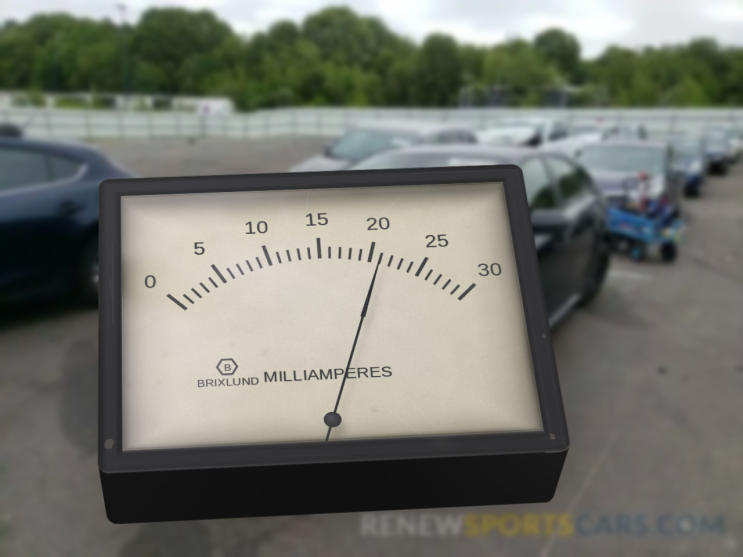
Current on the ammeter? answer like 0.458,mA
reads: 21,mA
